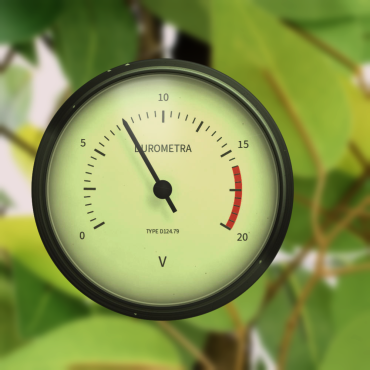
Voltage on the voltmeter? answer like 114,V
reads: 7.5,V
